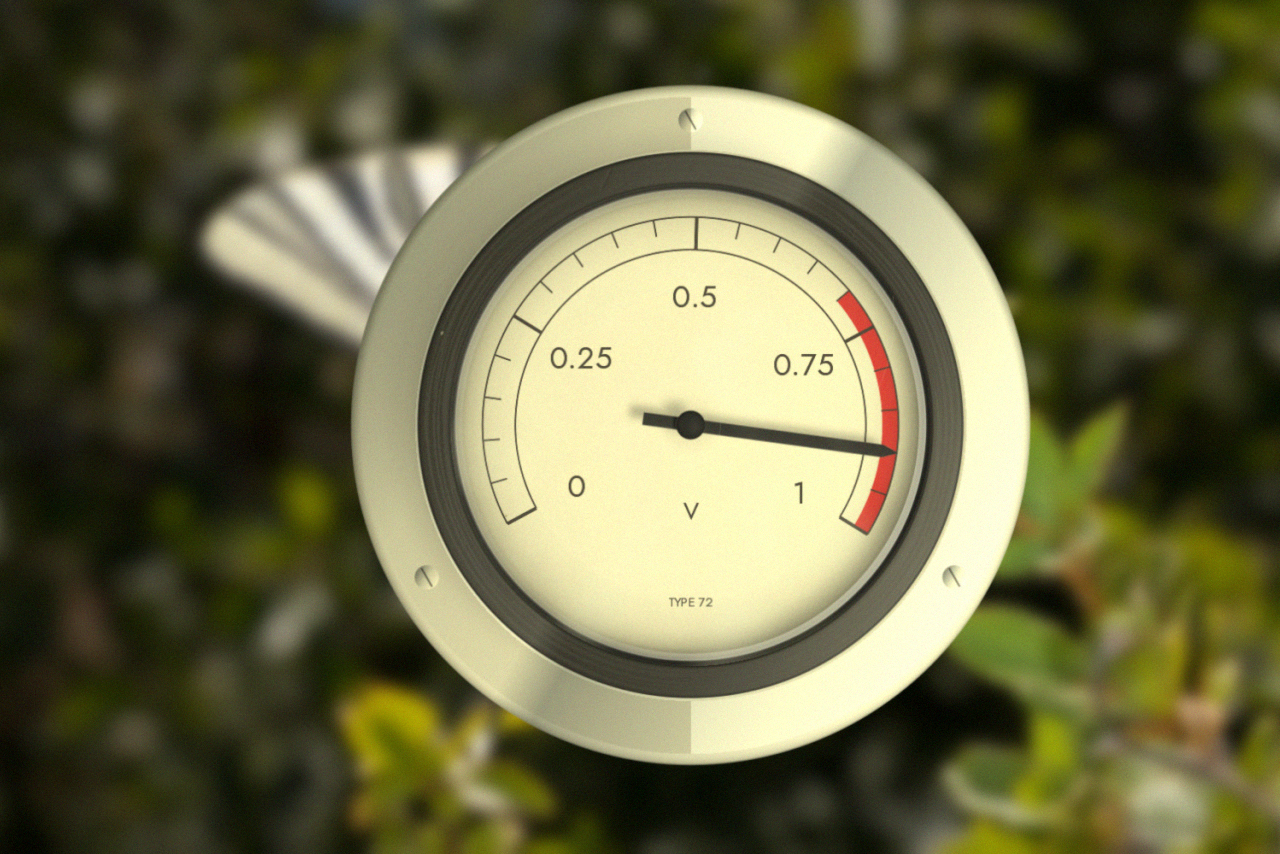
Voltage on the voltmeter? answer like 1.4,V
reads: 0.9,V
